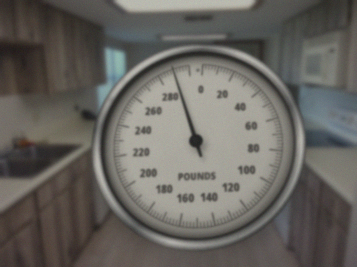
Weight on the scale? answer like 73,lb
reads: 290,lb
